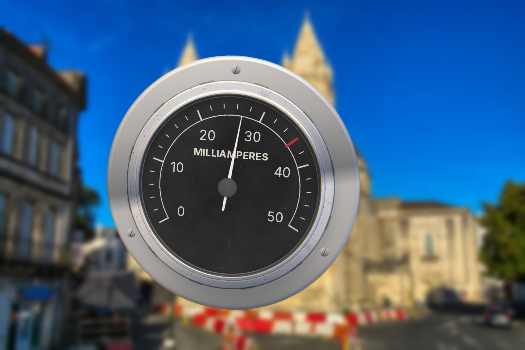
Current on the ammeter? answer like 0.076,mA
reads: 27,mA
